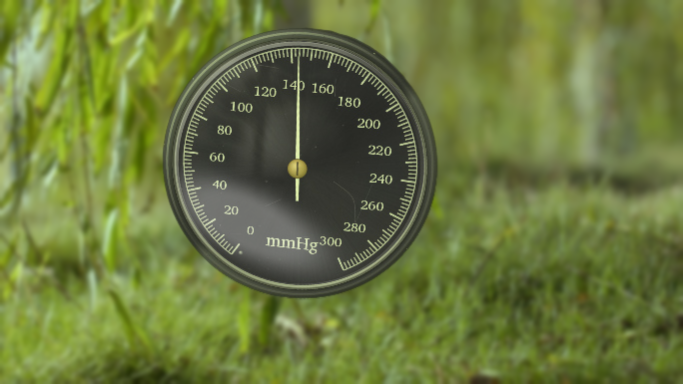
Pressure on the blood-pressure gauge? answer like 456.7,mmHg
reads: 144,mmHg
